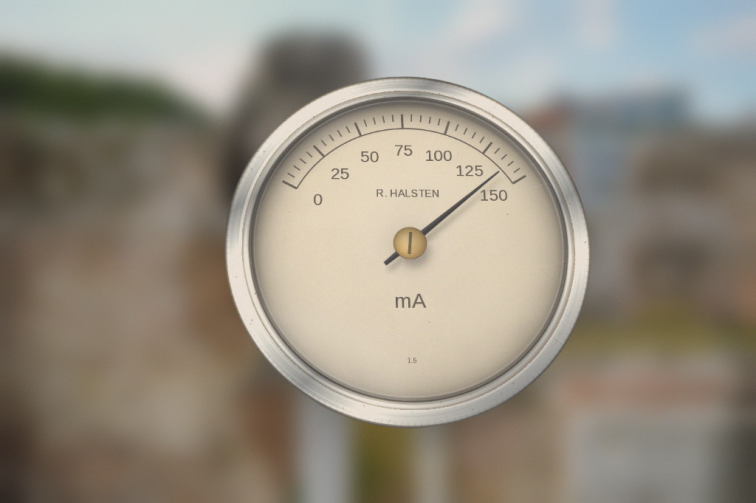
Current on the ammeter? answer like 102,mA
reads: 140,mA
